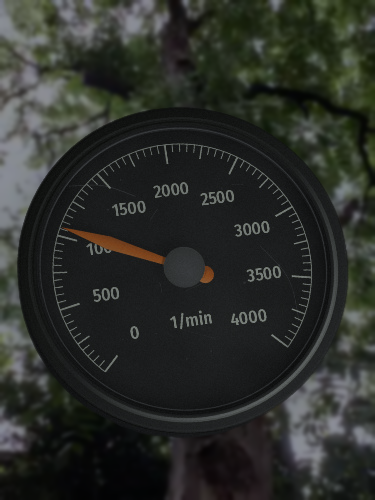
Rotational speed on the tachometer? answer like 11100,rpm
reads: 1050,rpm
